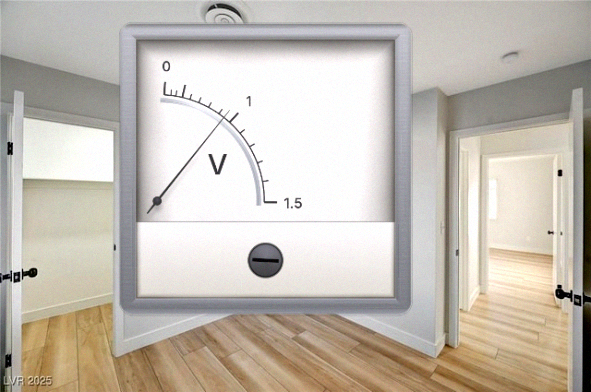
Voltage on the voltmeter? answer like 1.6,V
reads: 0.95,V
